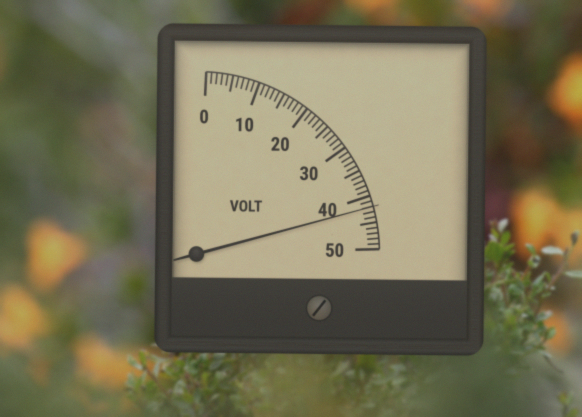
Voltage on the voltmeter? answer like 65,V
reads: 42,V
